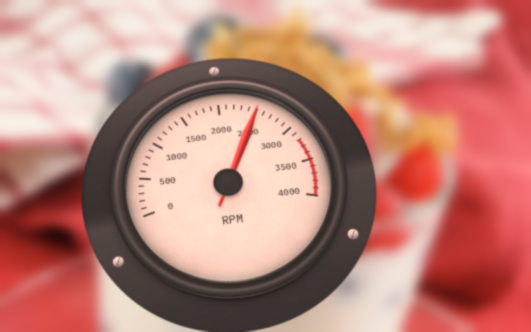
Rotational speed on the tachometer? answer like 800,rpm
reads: 2500,rpm
